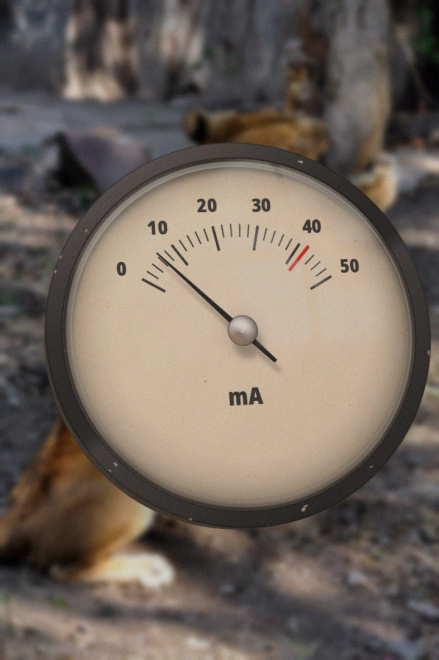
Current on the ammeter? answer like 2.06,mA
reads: 6,mA
